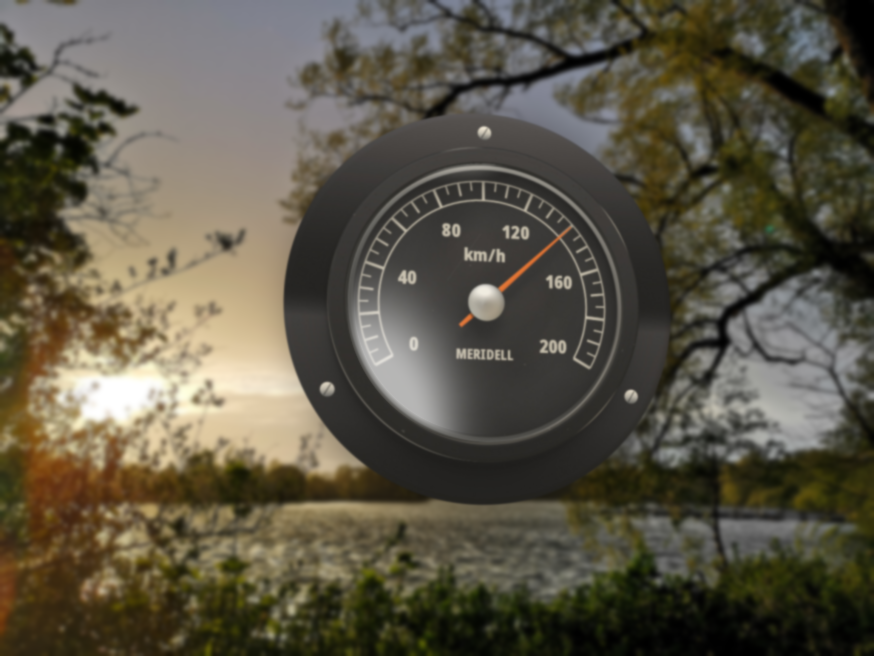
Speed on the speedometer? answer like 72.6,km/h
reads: 140,km/h
